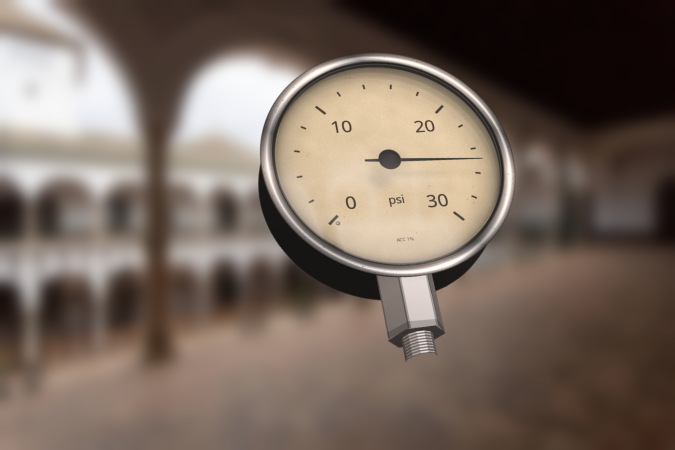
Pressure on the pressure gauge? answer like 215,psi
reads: 25,psi
